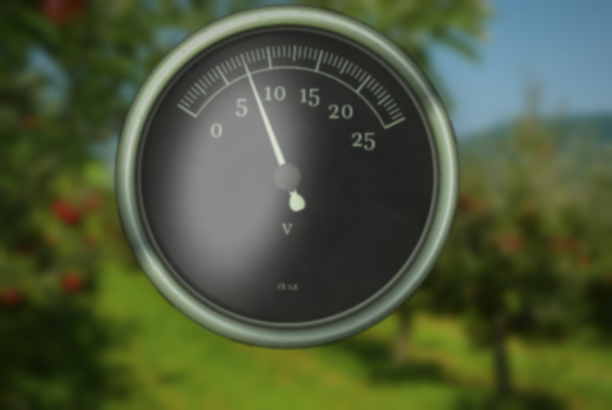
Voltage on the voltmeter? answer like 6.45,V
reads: 7.5,V
